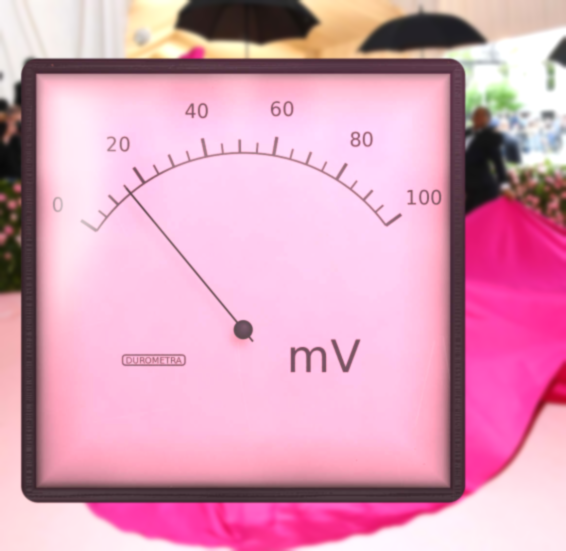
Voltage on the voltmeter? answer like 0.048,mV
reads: 15,mV
